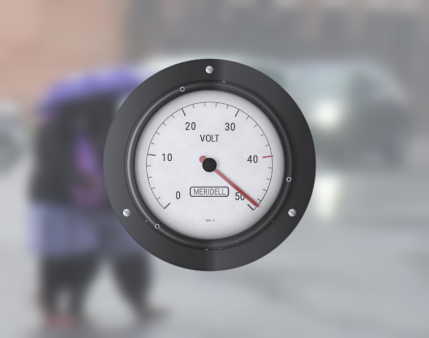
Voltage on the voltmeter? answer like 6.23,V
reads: 49,V
